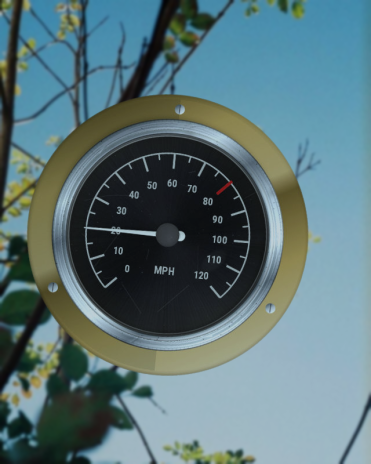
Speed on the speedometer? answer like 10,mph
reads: 20,mph
